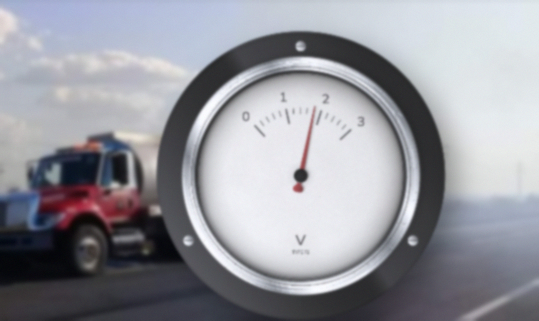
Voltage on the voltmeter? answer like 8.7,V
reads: 1.8,V
